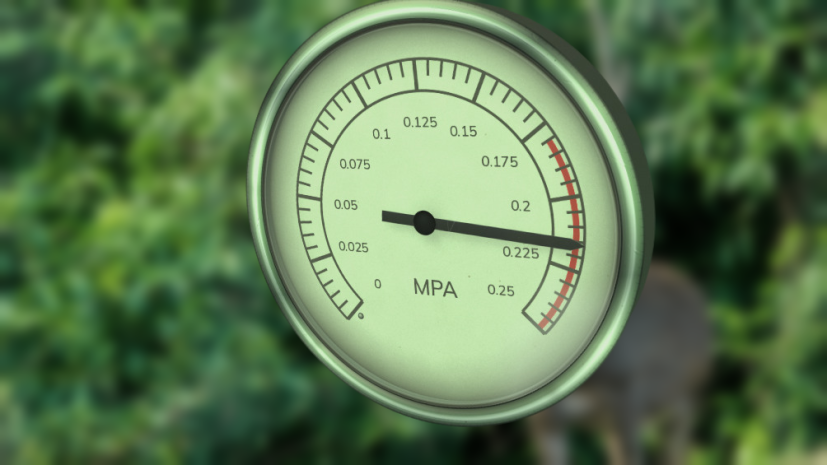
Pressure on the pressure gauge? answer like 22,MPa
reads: 0.215,MPa
